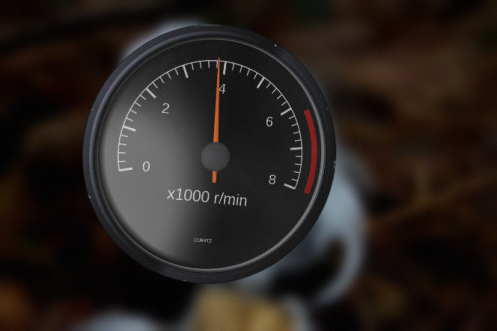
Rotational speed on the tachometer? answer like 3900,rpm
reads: 3800,rpm
